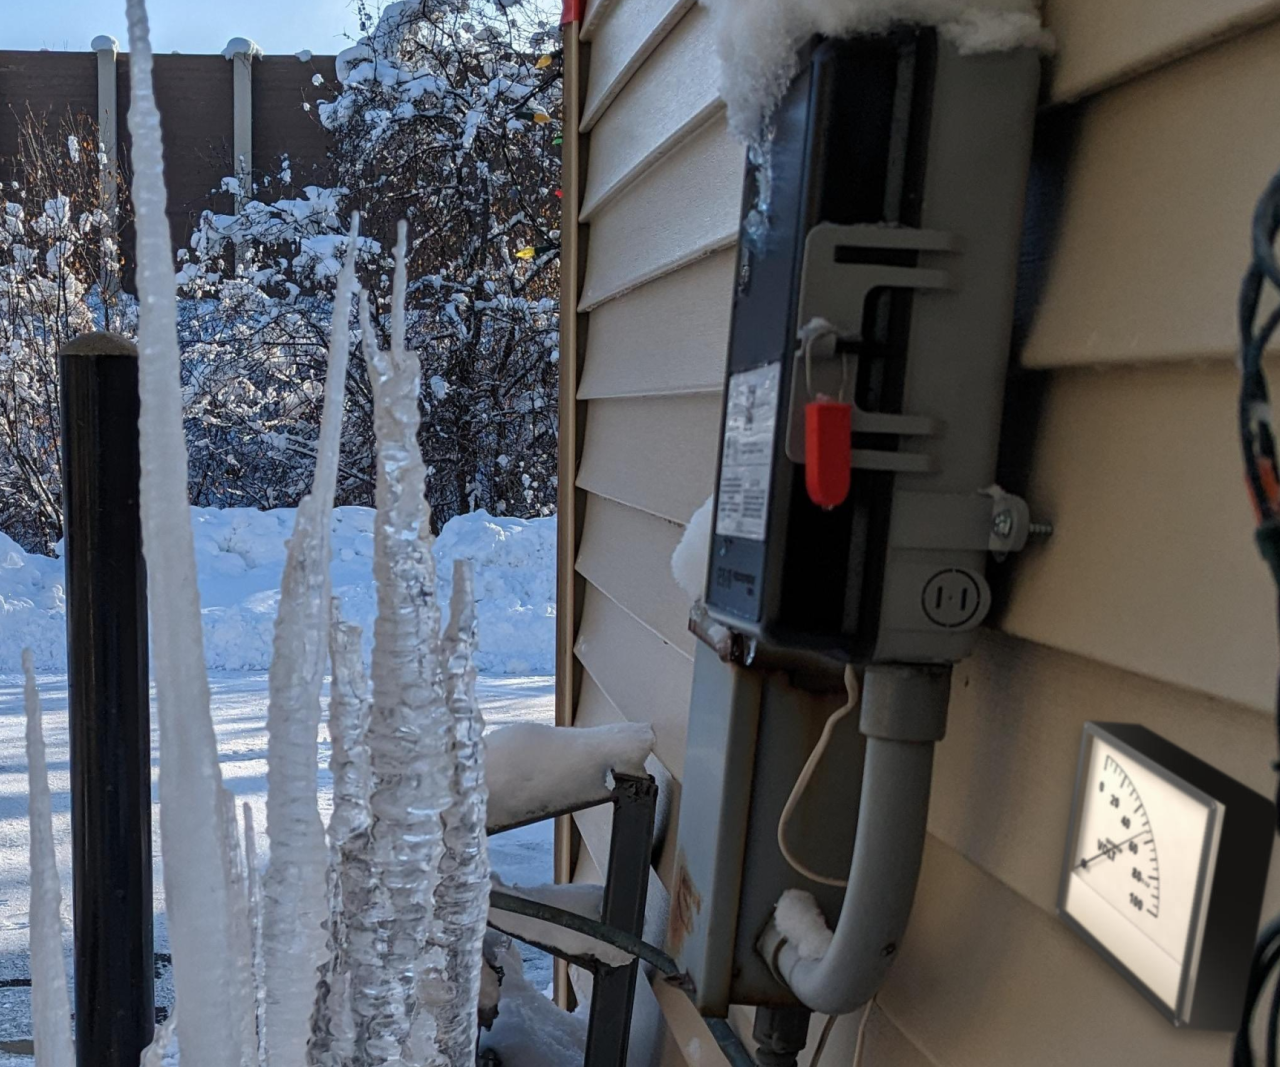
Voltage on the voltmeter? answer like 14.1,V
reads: 55,V
